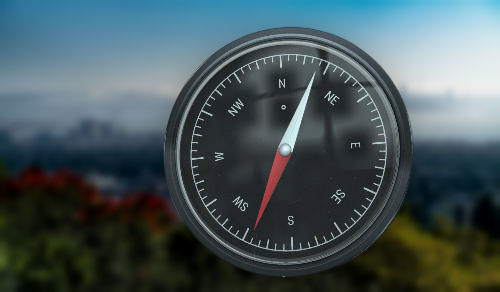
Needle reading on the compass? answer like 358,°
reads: 205,°
